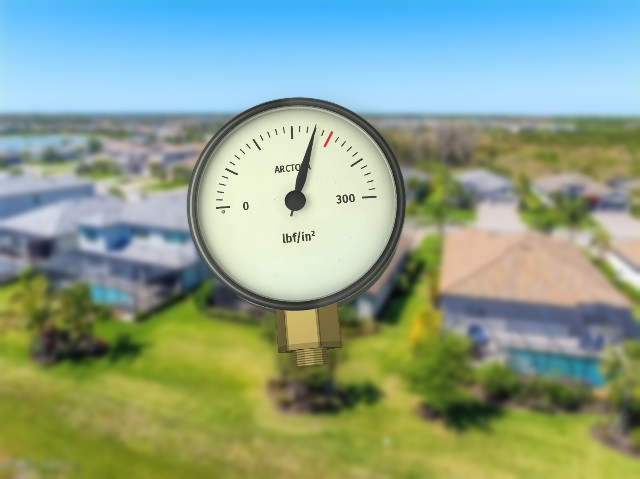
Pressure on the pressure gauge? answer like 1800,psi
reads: 180,psi
